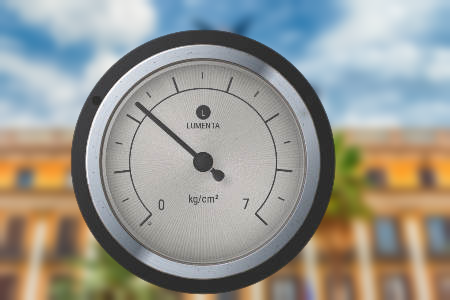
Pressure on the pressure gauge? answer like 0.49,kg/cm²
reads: 2.25,kg/cm²
